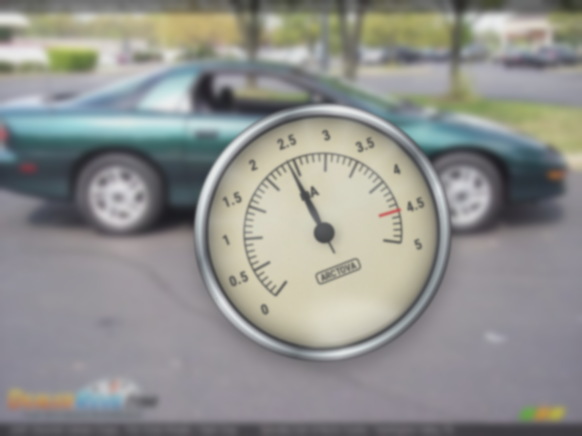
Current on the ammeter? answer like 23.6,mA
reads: 2.4,mA
